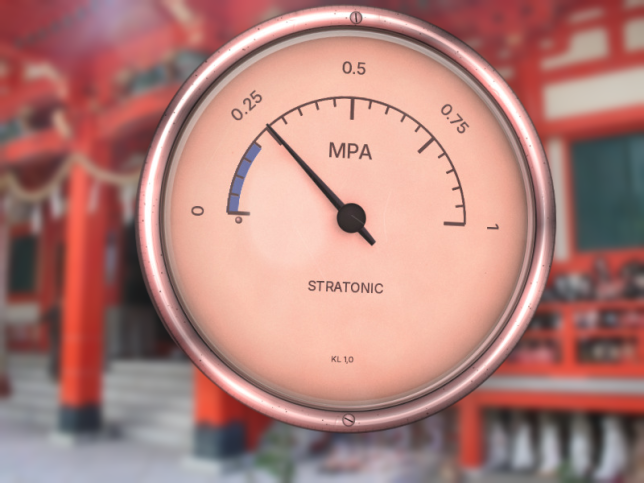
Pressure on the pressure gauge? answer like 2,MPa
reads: 0.25,MPa
